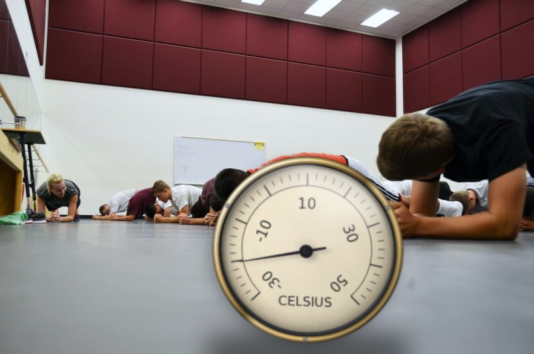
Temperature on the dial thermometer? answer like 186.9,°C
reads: -20,°C
